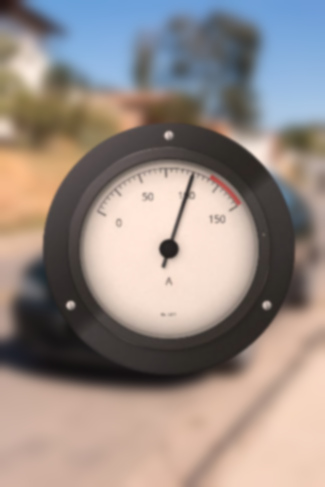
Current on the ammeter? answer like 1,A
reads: 100,A
